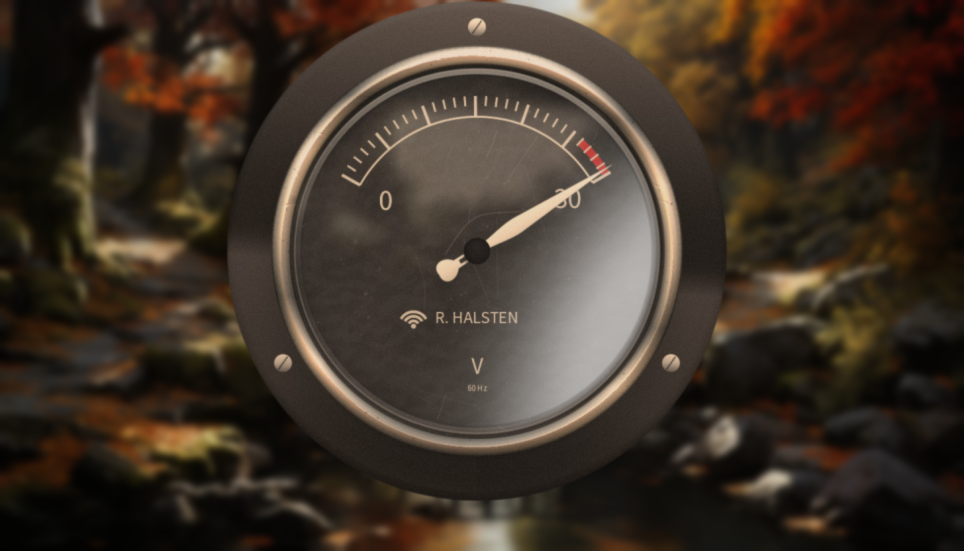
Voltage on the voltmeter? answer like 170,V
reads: 29.5,V
